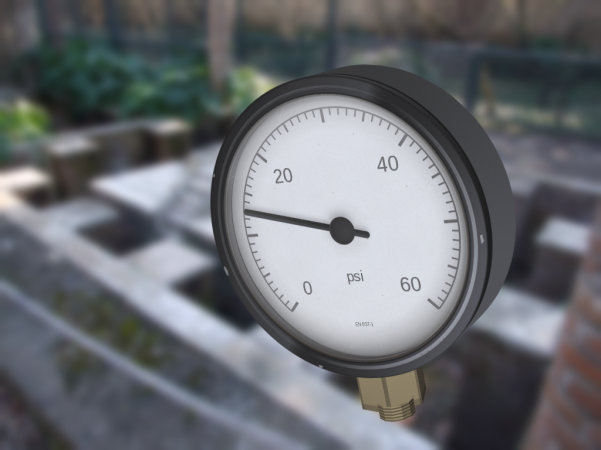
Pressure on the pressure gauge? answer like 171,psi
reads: 13,psi
